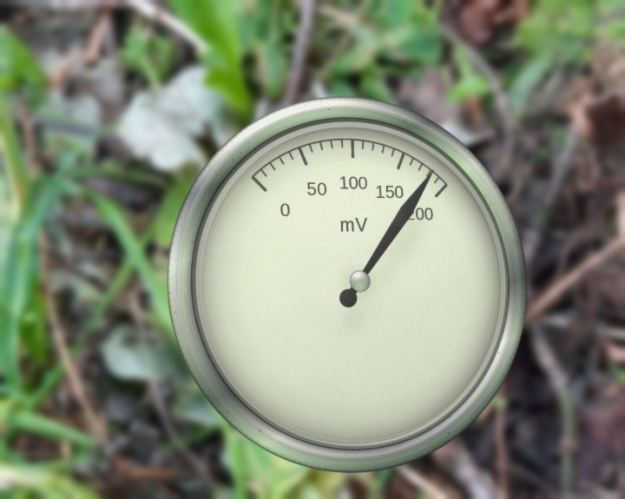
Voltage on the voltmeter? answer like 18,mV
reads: 180,mV
